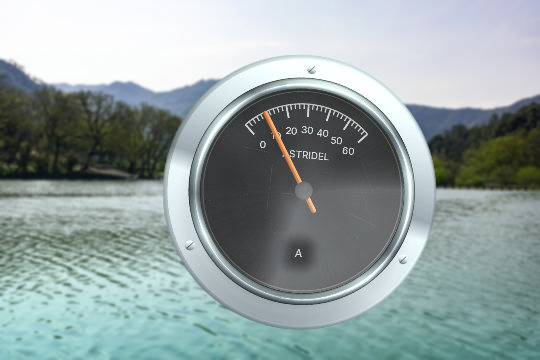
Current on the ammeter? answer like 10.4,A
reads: 10,A
